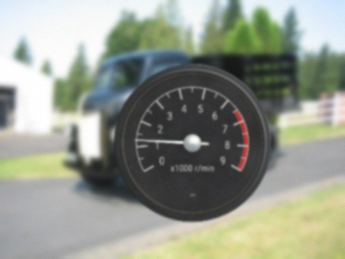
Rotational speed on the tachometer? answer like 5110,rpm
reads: 1250,rpm
